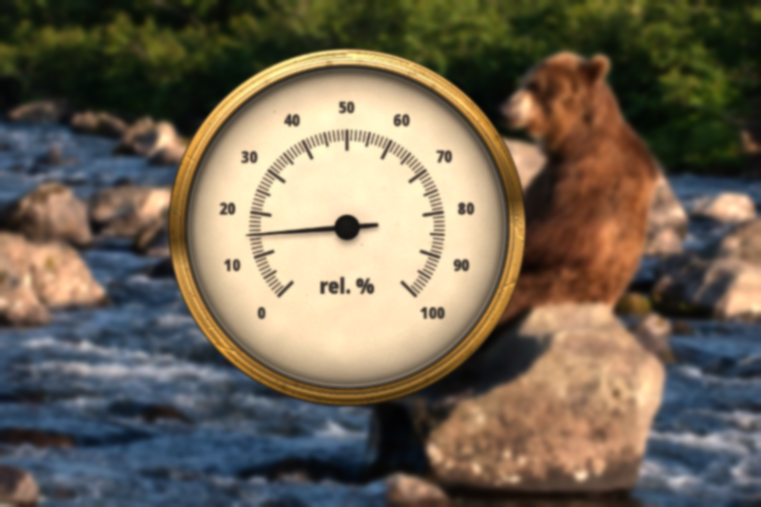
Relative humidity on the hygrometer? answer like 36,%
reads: 15,%
